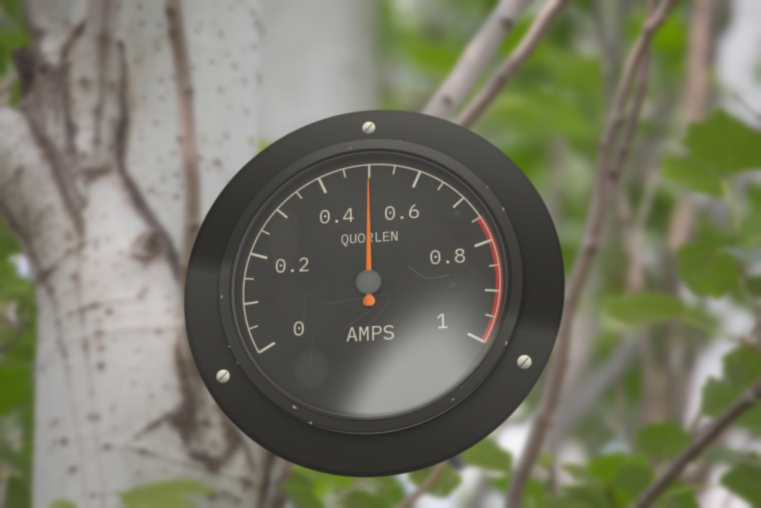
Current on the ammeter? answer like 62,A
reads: 0.5,A
